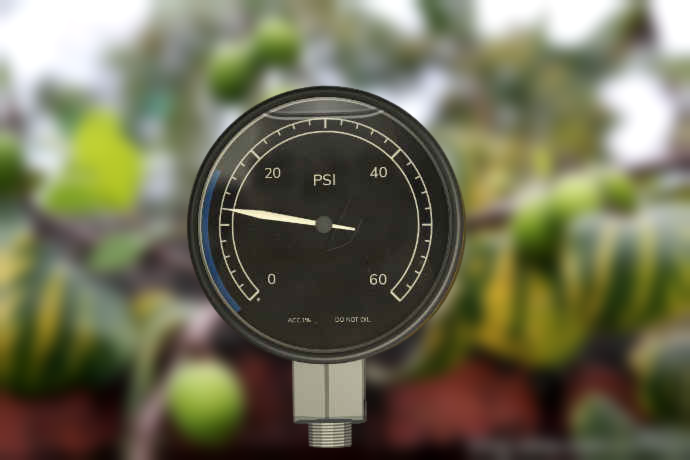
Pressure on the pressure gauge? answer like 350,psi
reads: 12,psi
